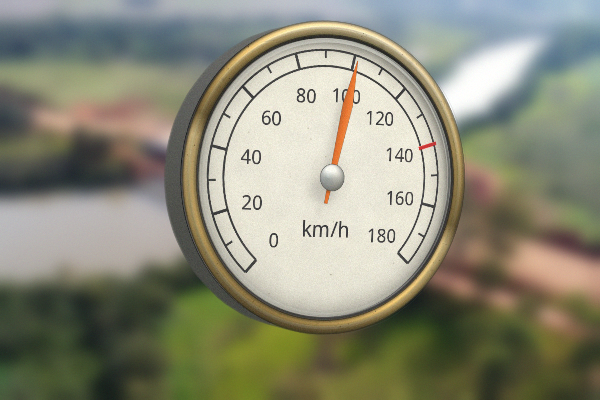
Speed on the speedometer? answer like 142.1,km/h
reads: 100,km/h
